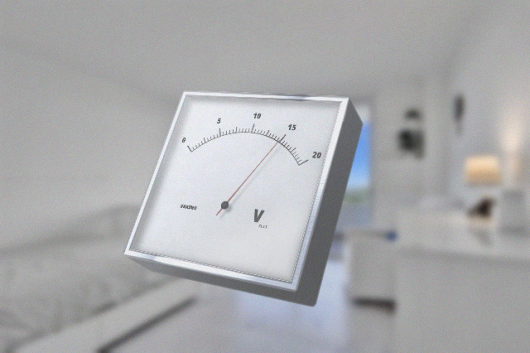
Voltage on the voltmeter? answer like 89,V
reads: 15,V
